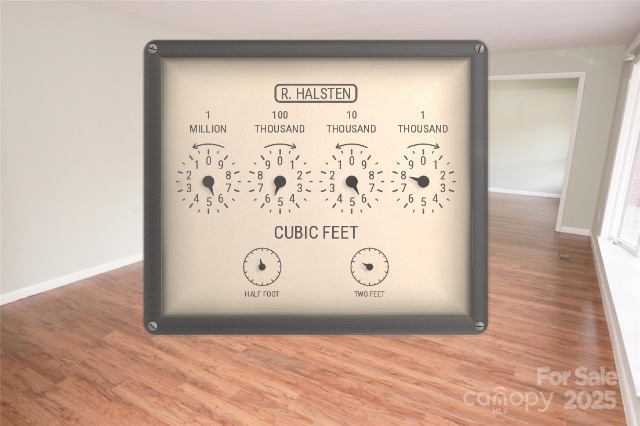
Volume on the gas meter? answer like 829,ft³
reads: 555800,ft³
